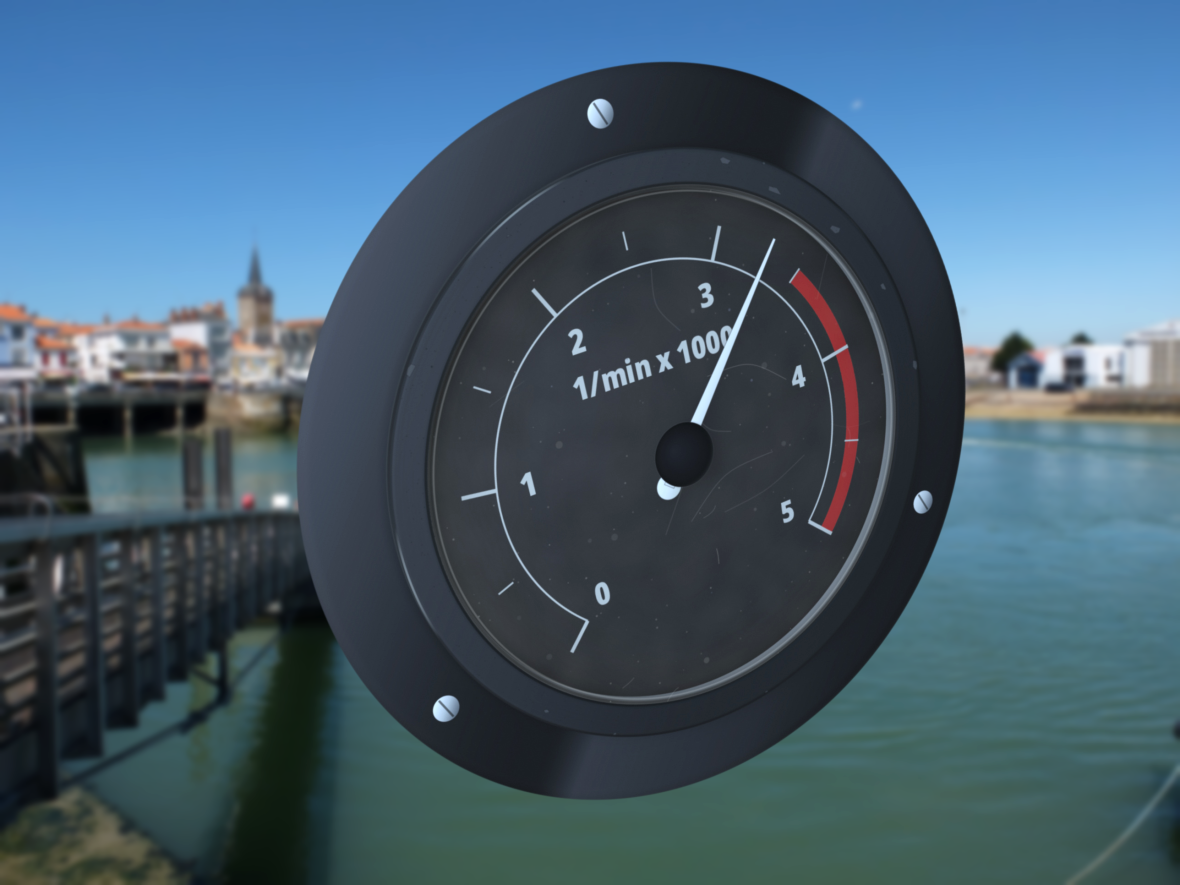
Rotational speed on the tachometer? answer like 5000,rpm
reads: 3250,rpm
